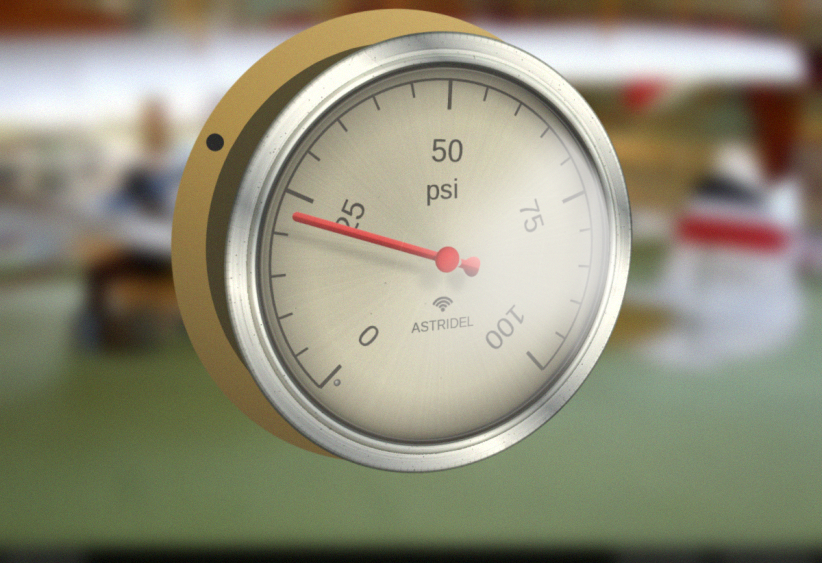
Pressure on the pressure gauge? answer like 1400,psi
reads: 22.5,psi
